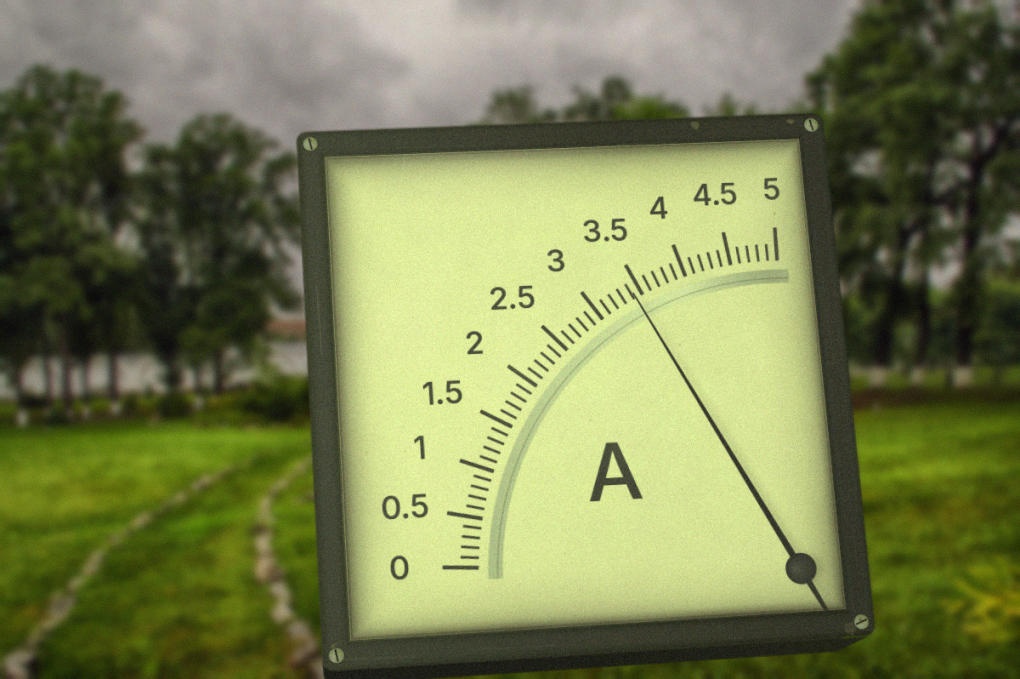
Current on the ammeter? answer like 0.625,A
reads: 3.4,A
